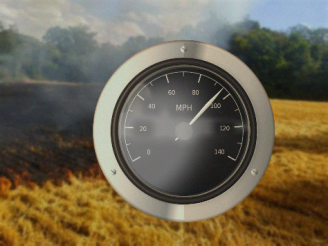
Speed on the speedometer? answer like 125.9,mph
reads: 95,mph
